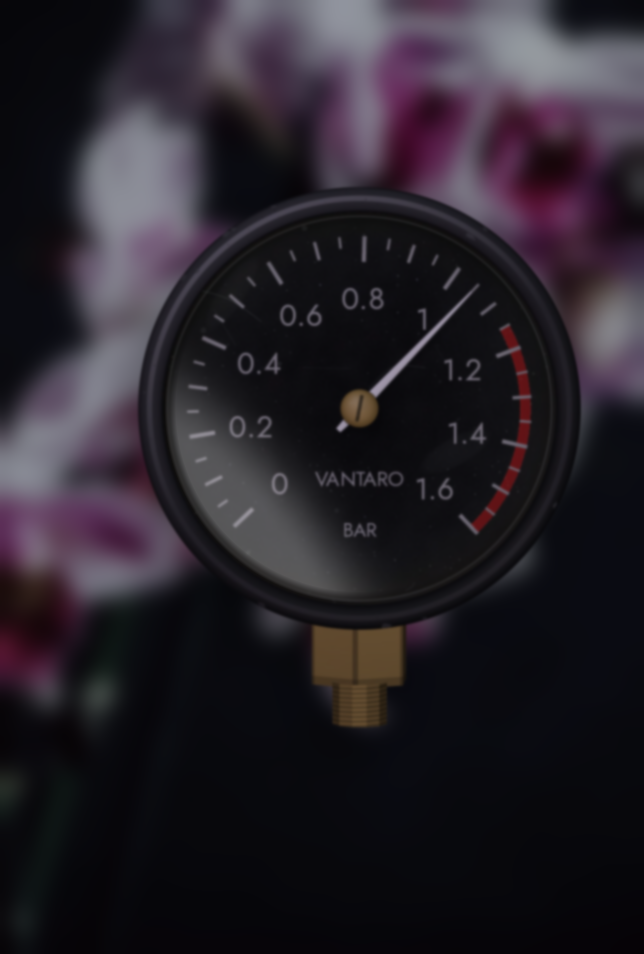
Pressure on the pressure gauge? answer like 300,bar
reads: 1.05,bar
